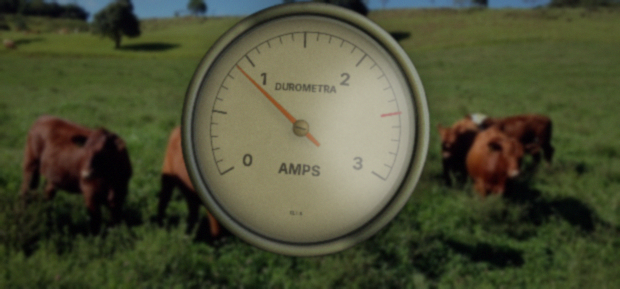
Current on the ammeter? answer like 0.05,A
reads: 0.9,A
